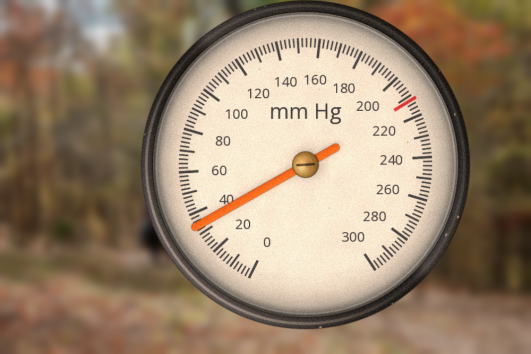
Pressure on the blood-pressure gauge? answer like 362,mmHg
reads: 34,mmHg
